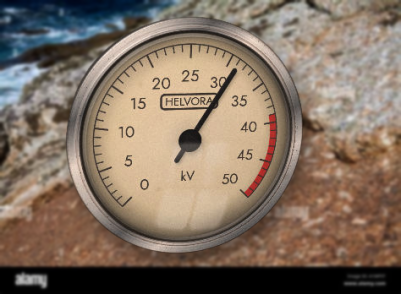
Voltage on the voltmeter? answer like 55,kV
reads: 31,kV
